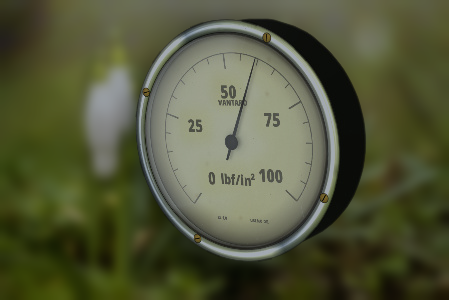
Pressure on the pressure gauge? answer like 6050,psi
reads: 60,psi
